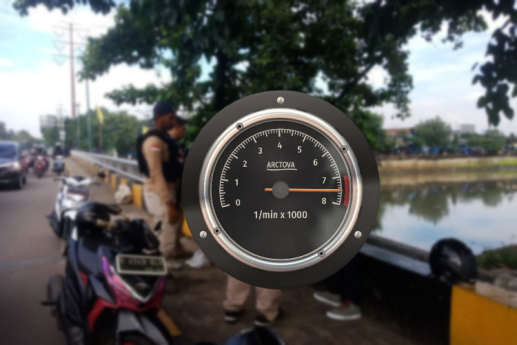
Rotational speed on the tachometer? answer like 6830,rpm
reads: 7500,rpm
